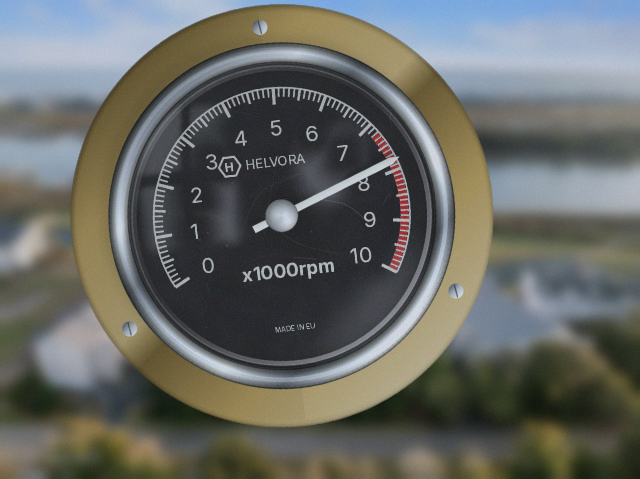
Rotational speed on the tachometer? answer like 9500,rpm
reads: 7800,rpm
